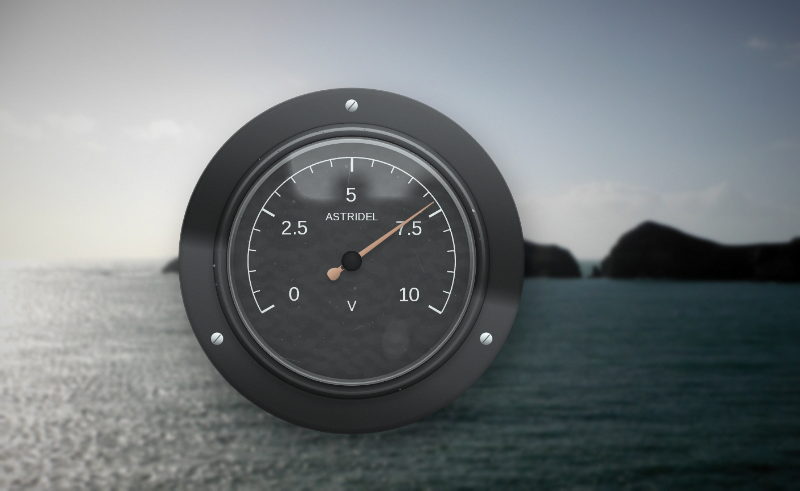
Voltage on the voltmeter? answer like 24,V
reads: 7.25,V
